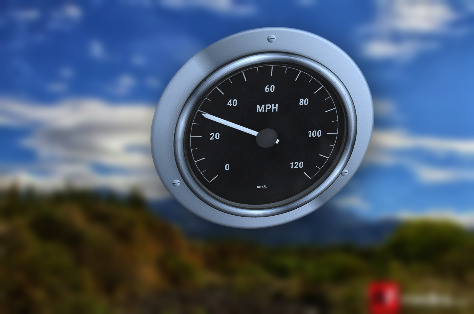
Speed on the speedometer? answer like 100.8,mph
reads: 30,mph
